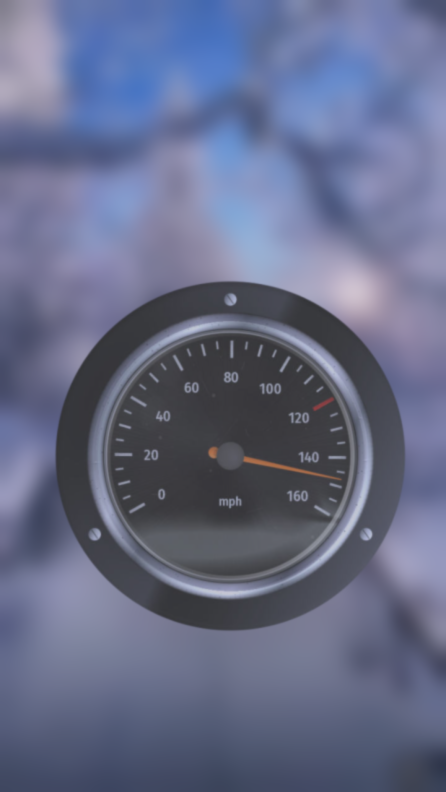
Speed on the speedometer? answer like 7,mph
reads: 147.5,mph
